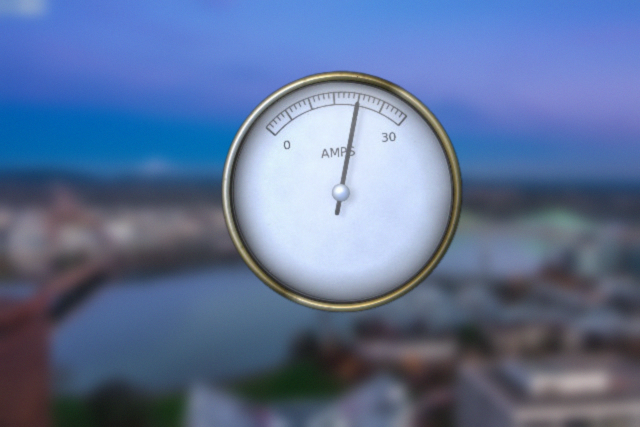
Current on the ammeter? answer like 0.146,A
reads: 20,A
